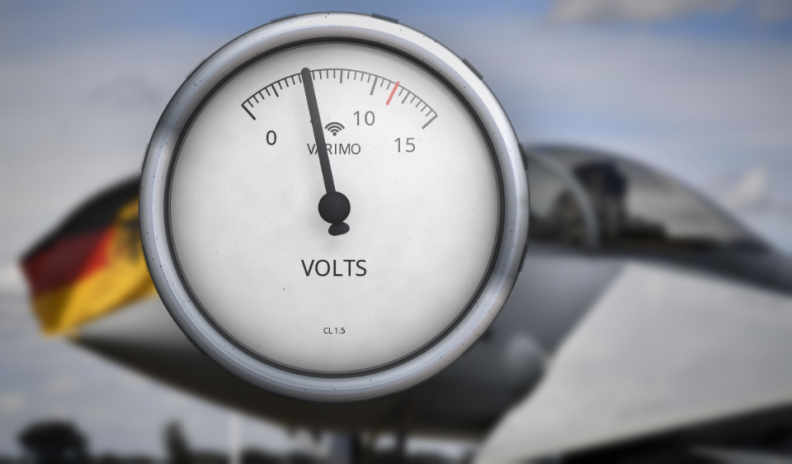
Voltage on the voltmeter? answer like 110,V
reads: 5,V
